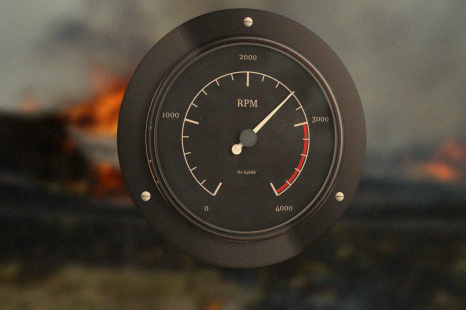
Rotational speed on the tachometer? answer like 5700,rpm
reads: 2600,rpm
